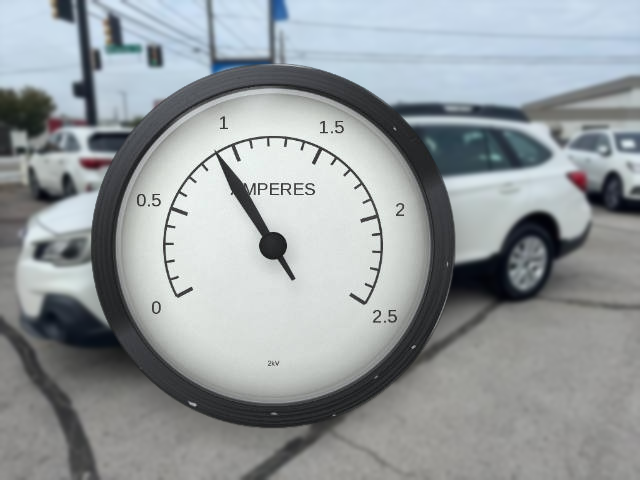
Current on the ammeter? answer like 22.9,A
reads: 0.9,A
